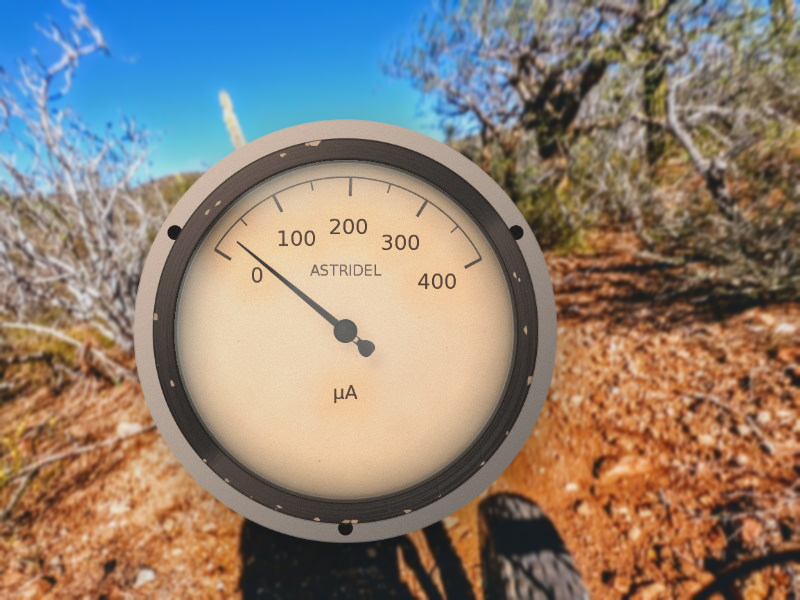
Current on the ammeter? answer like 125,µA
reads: 25,µA
